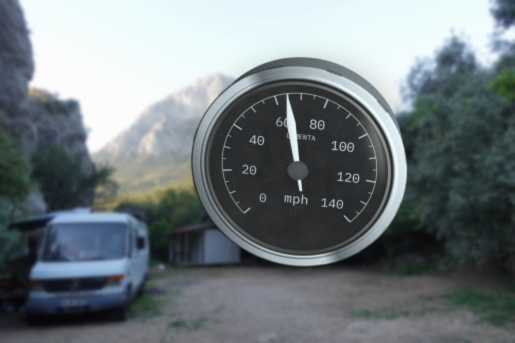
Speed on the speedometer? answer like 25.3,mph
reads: 65,mph
